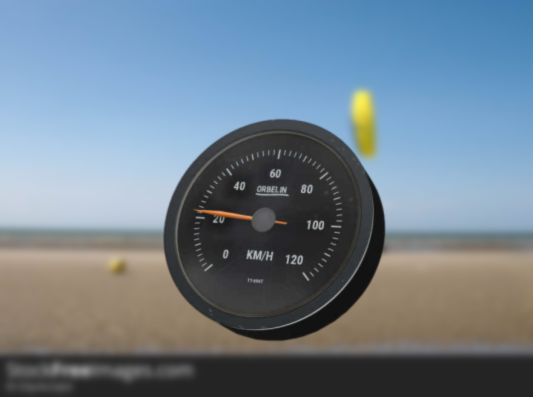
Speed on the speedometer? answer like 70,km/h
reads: 22,km/h
